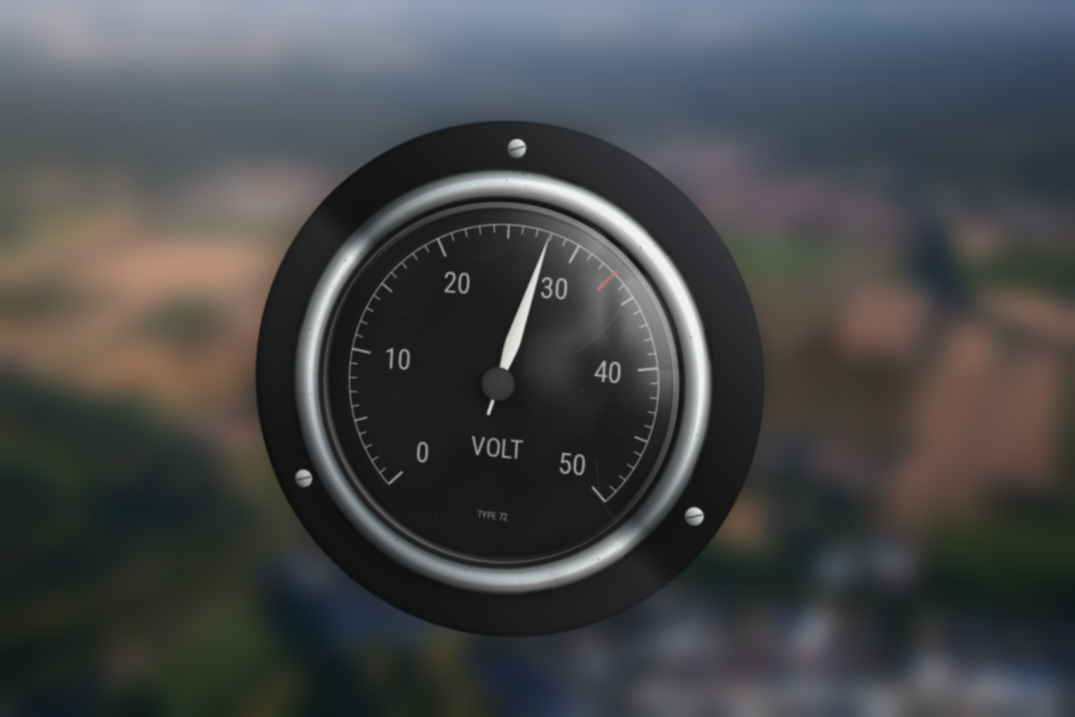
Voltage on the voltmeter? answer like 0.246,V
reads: 28,V
